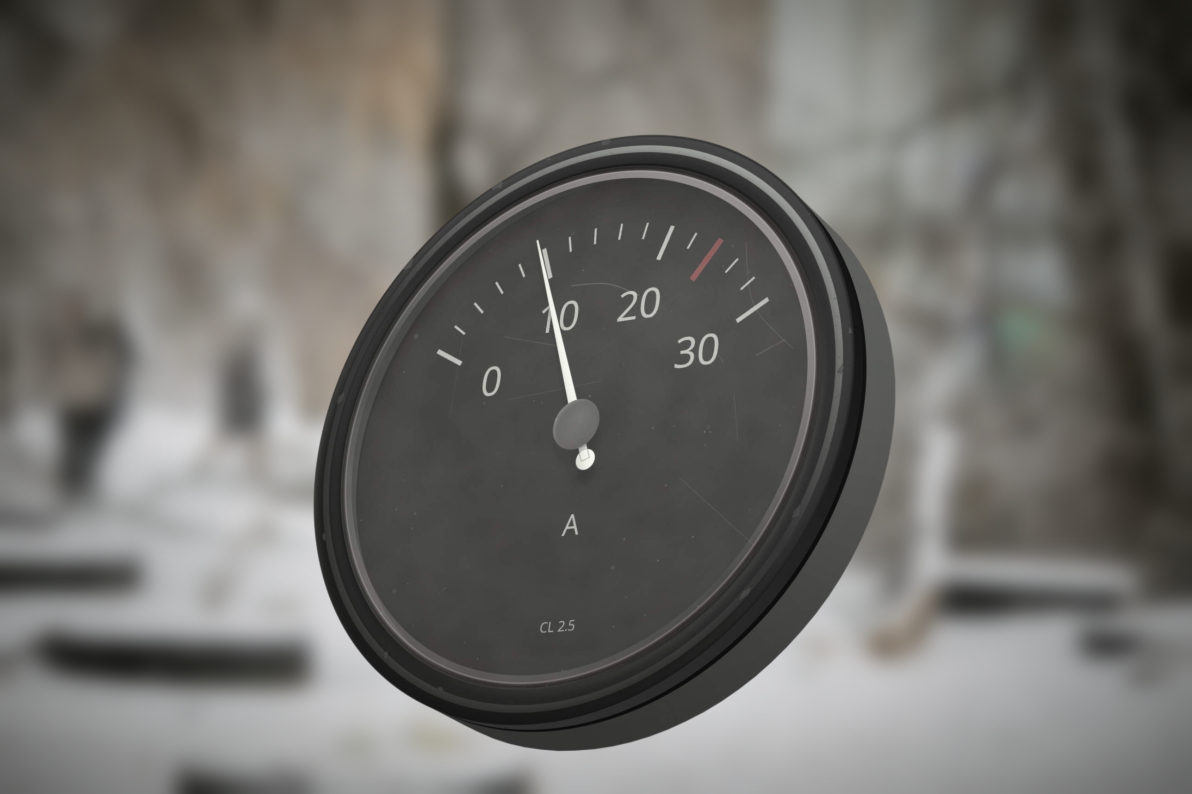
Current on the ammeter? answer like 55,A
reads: 10,A
